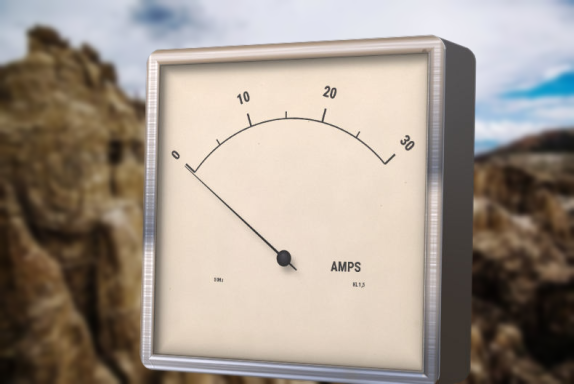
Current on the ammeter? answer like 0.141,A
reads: 0,A
